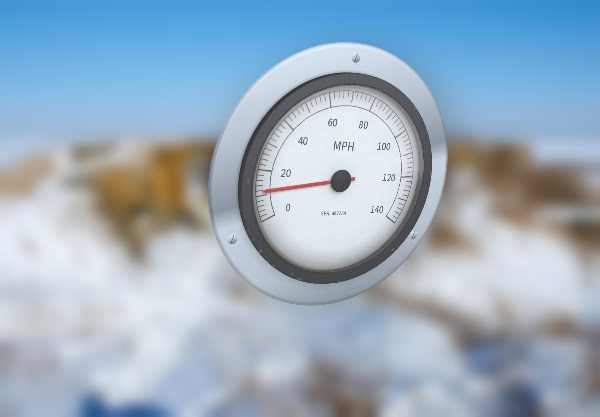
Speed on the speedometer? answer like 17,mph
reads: 12,mph
